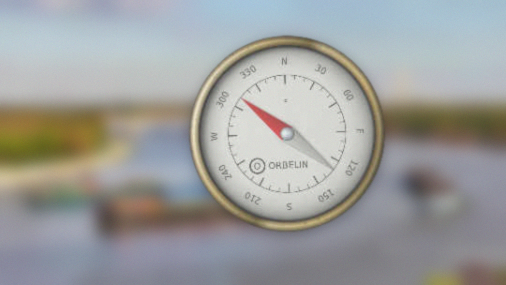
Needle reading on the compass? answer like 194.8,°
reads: 310,°
